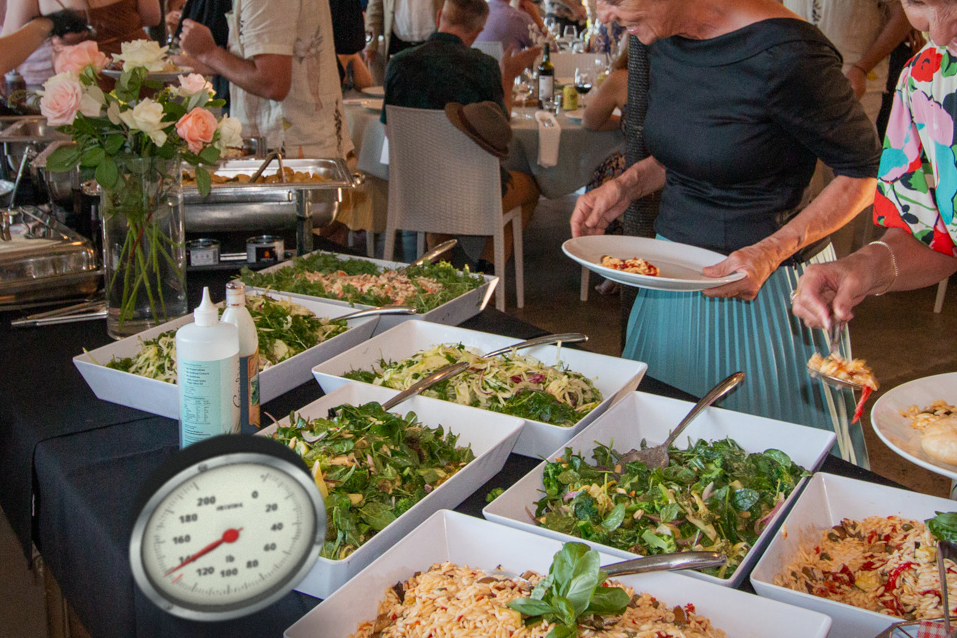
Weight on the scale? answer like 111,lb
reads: 140,lb
